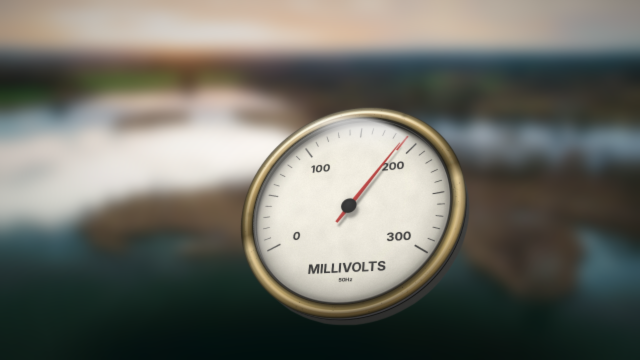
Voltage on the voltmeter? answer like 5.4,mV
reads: 190,mV
